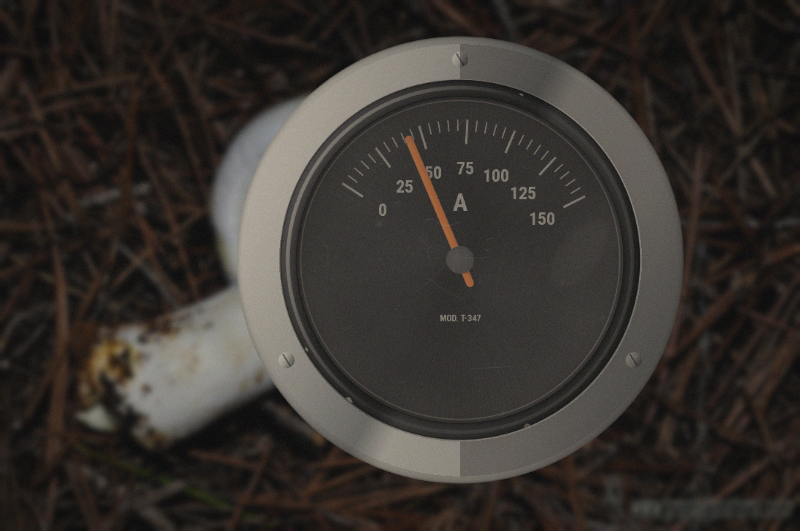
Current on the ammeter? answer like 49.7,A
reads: 42.5,A
